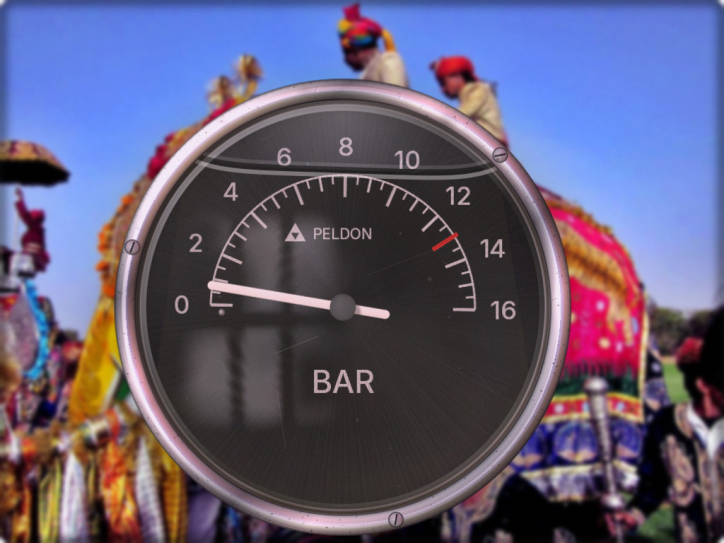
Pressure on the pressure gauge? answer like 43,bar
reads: 0.75,bar
